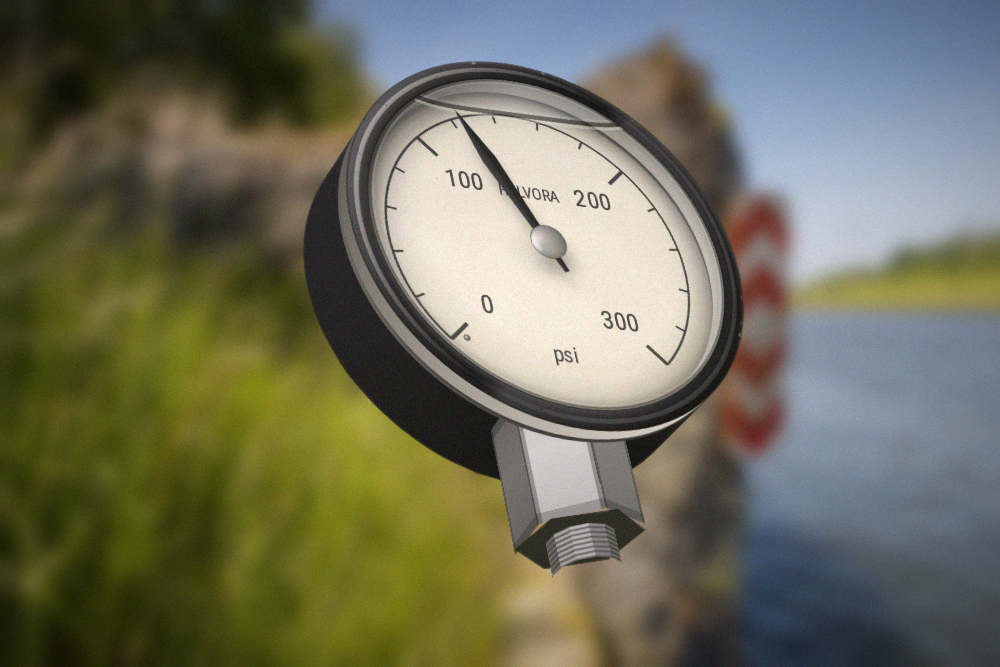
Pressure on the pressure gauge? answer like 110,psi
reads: 120,psi
